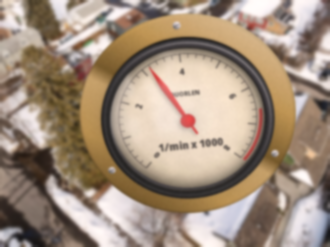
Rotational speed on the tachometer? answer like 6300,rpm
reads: 3200,rpm
